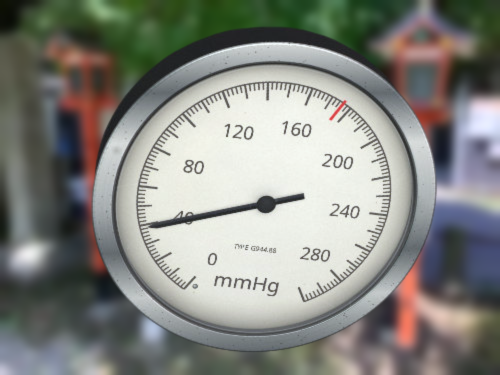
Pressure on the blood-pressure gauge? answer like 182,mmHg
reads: 40,mmHg
